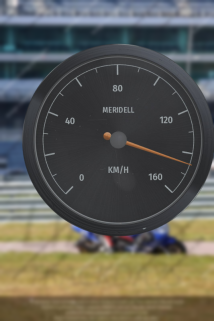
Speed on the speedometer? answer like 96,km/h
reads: 145,km/h
